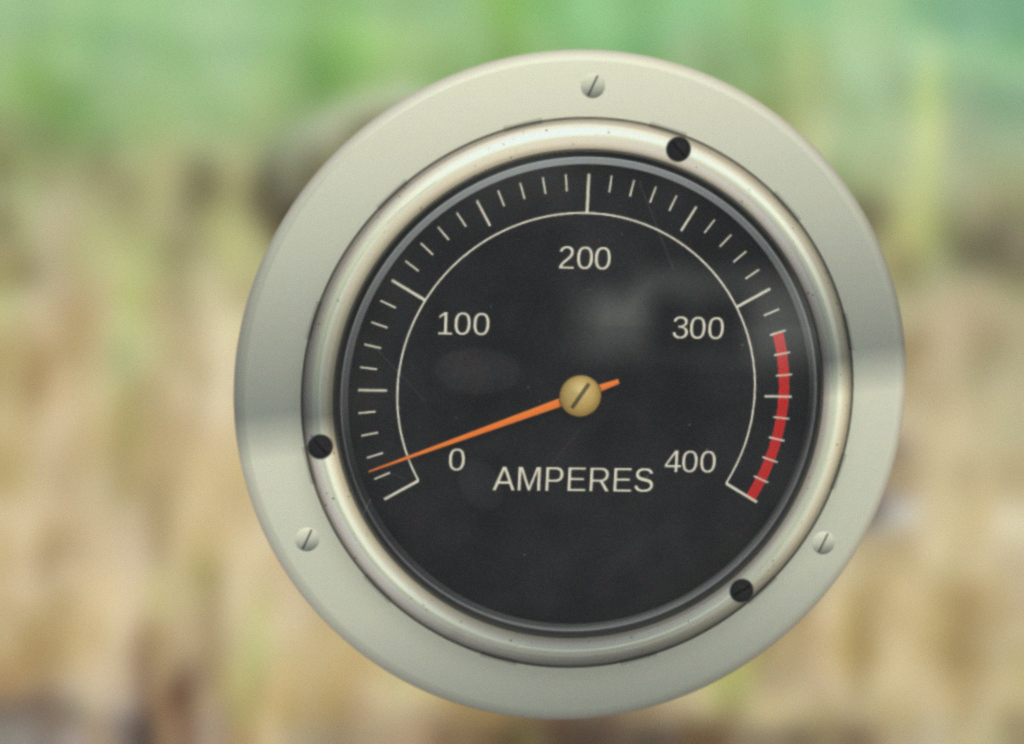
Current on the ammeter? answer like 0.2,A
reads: 15,A
